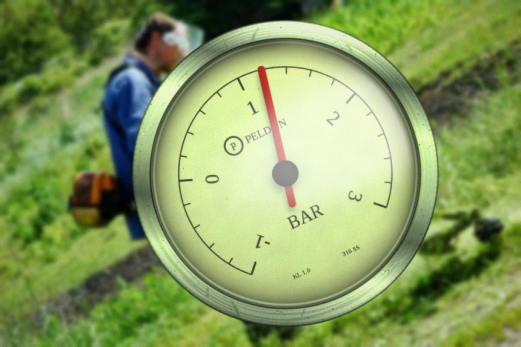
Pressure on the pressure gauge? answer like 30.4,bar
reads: 1.2,bar
